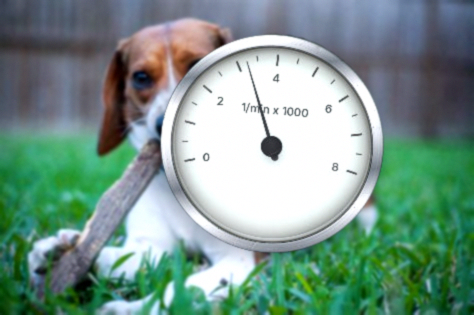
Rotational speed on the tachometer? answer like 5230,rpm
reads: 3250,rpm
